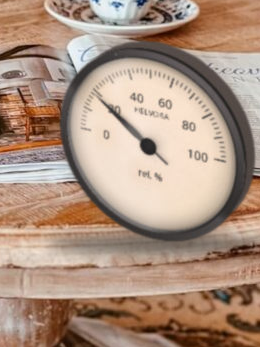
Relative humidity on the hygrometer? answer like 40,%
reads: 20,%
